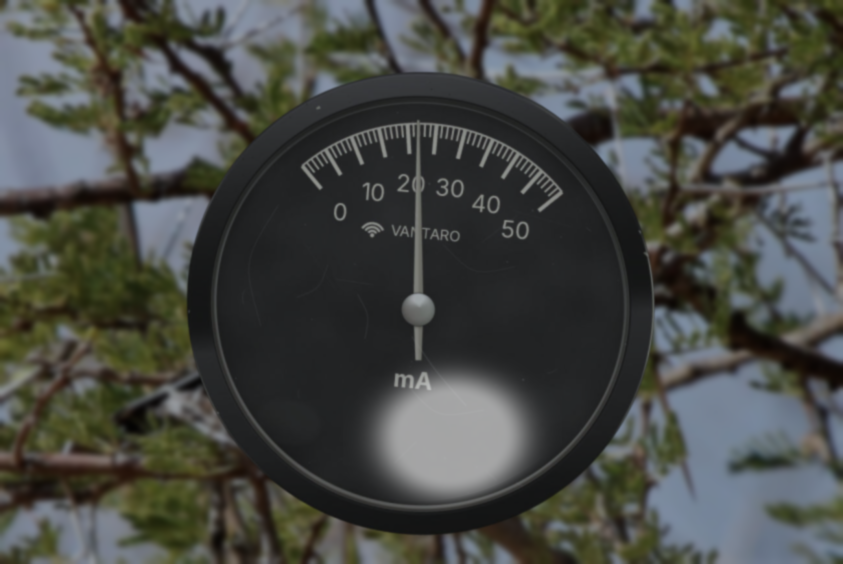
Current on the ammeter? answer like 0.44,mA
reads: 22,mA
